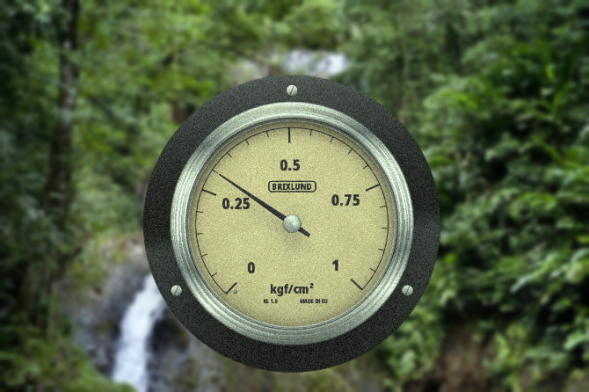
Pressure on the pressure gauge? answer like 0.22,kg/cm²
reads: 0.3,kg/cm²
